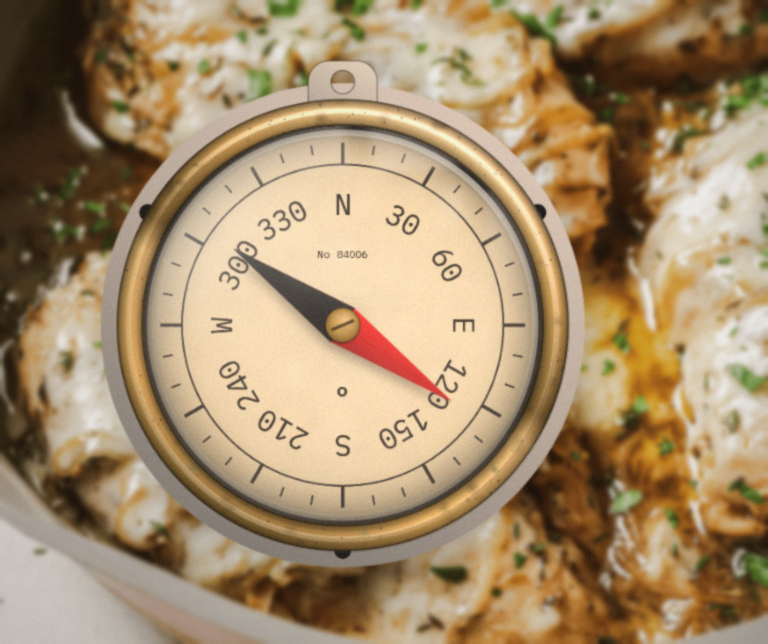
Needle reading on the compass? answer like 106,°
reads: 125,°
